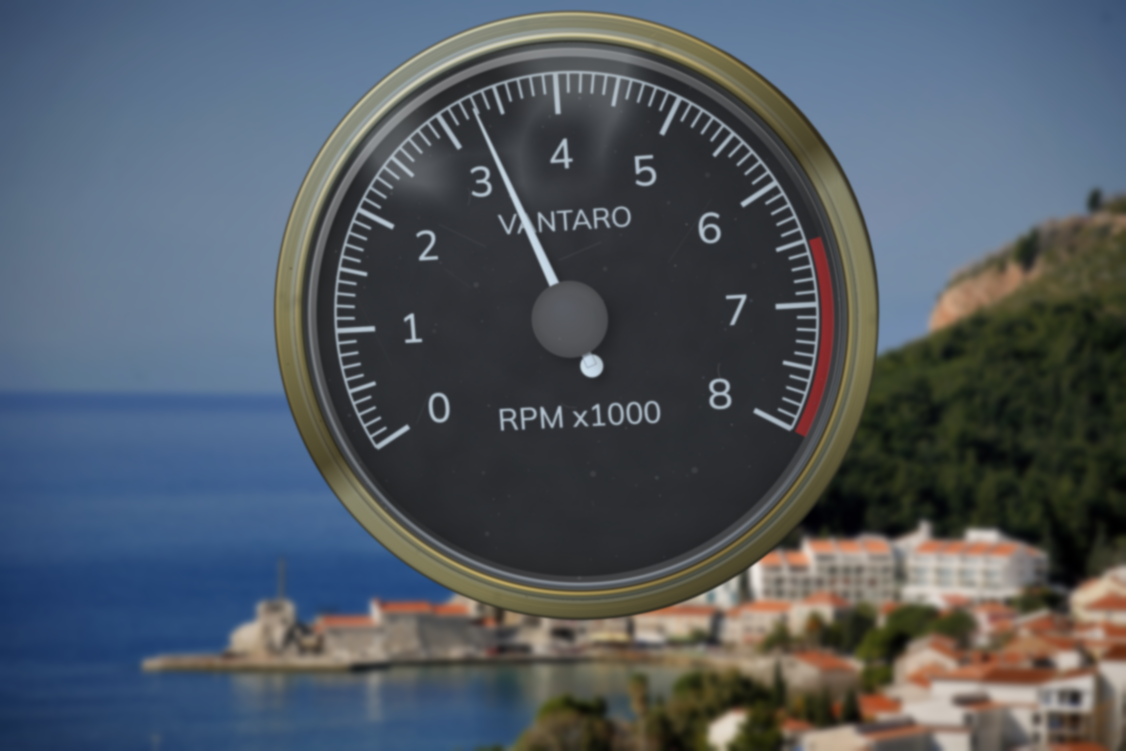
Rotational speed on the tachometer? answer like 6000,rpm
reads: 3300,rpm
